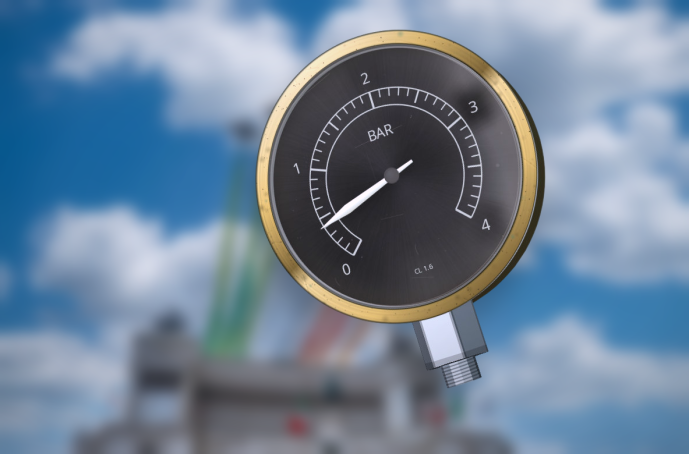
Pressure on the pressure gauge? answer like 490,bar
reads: 0.4,bar
